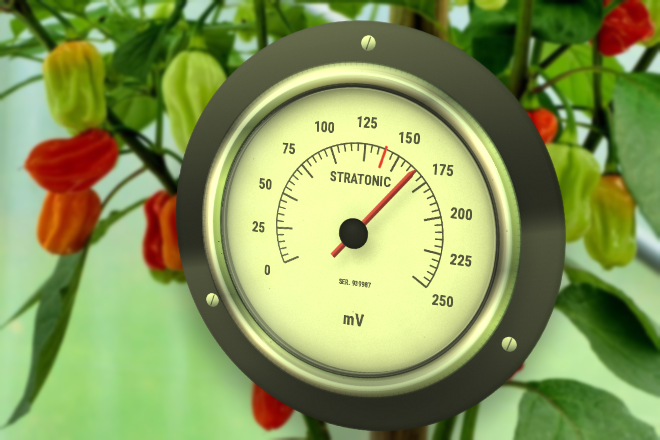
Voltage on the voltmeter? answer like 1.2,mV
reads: 165,mV
